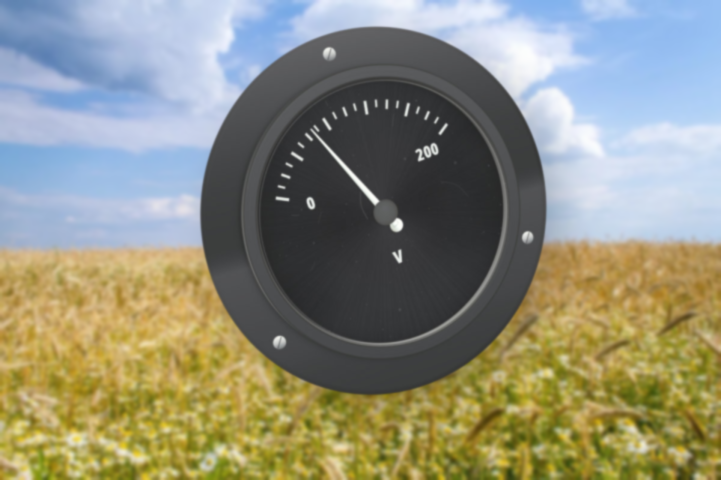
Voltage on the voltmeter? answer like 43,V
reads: 65,V
